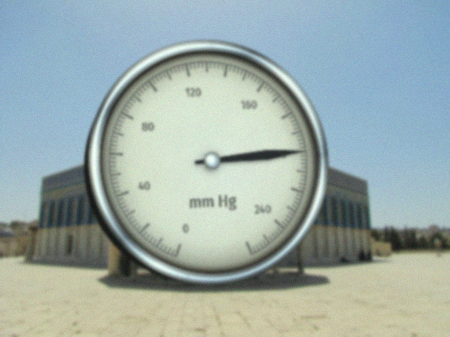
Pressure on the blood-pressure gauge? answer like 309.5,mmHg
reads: 200,mmHg
